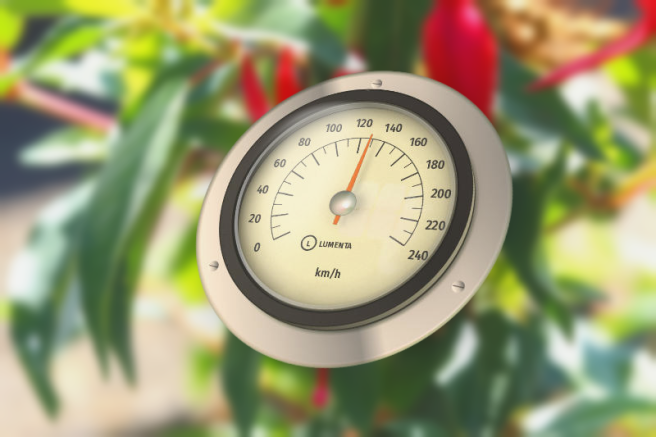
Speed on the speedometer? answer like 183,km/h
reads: 130,km/h
